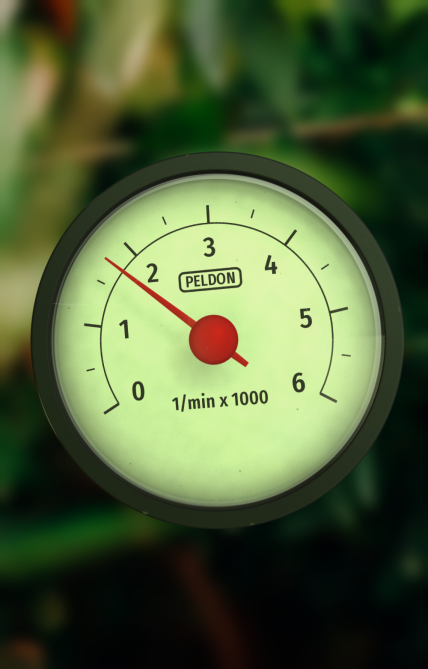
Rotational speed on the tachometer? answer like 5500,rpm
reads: 1750,rpm
